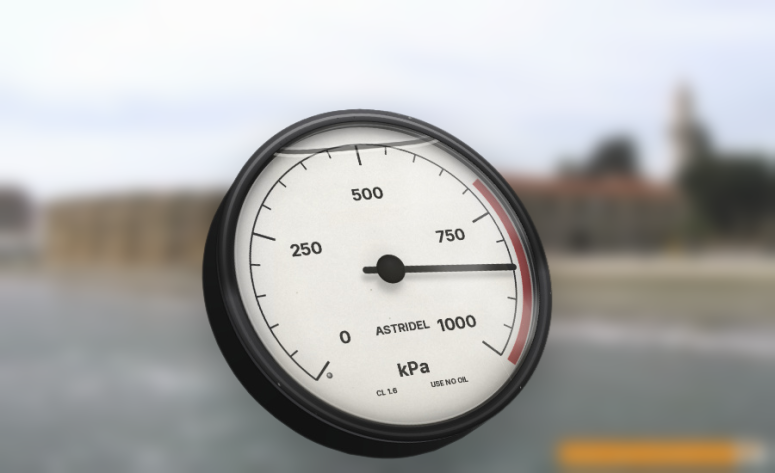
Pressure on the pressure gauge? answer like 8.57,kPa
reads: 850,kPa
